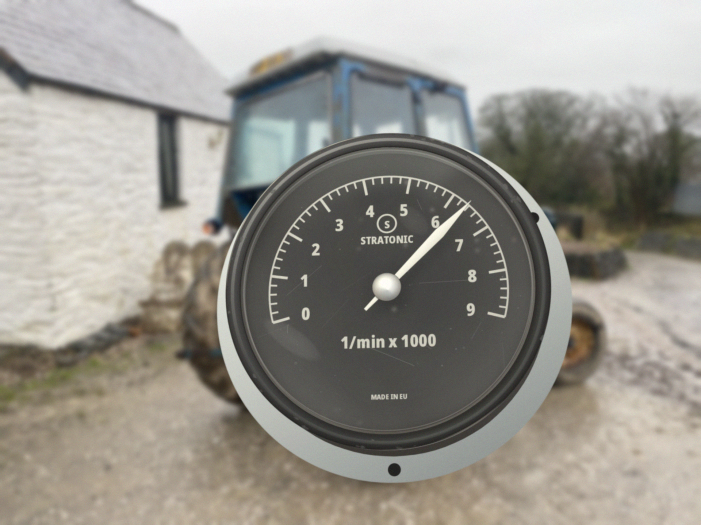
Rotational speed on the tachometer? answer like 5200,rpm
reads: 6400,rpm
